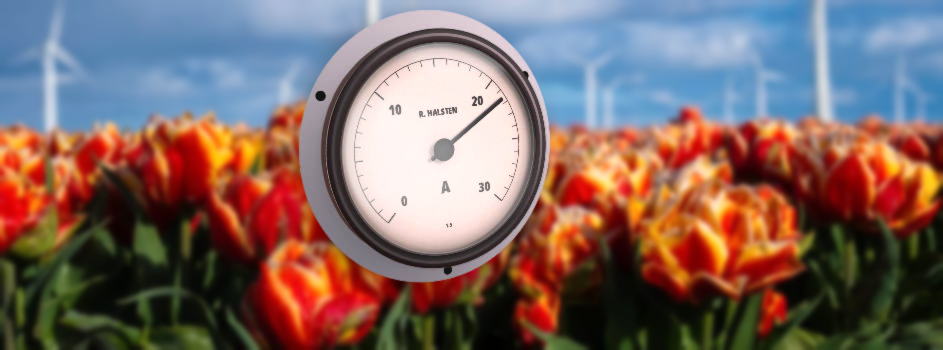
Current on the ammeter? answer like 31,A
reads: 21.5,A
